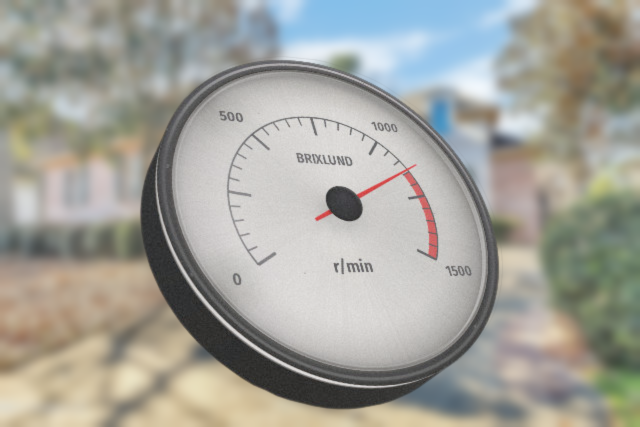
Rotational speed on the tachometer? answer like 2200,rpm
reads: 1150,rpm
